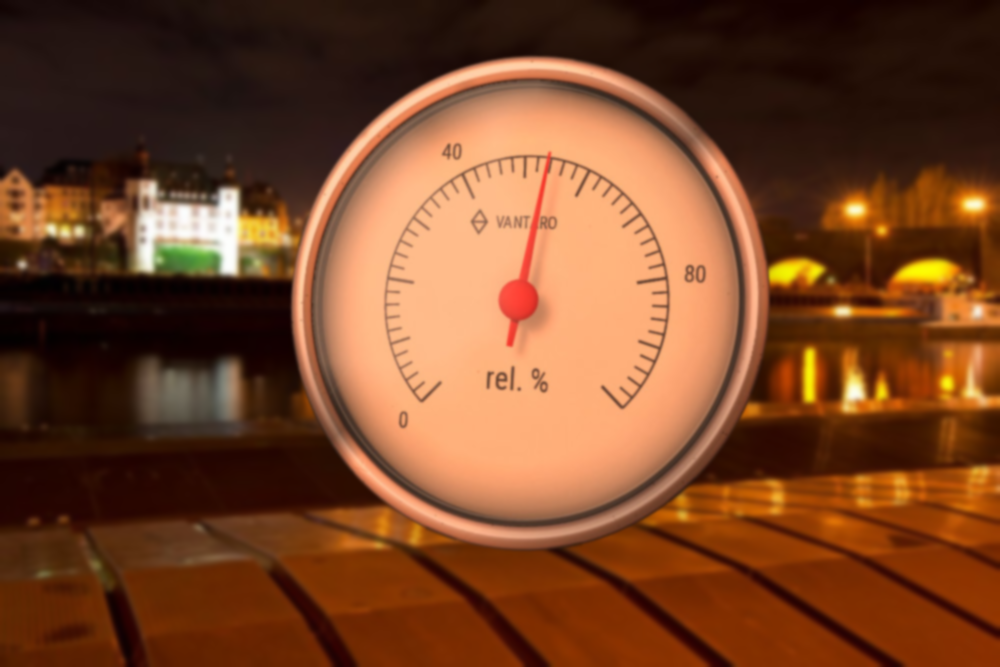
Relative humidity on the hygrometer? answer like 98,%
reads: 54,%
